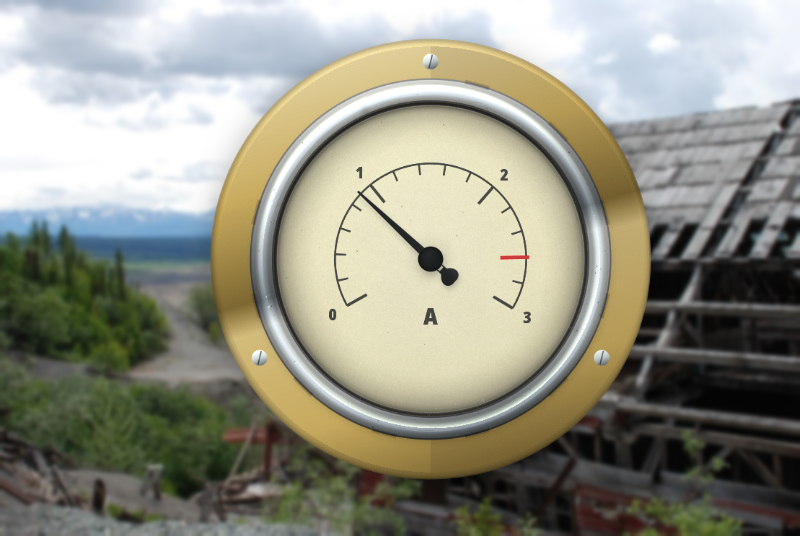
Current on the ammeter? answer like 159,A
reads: 0.9,A
